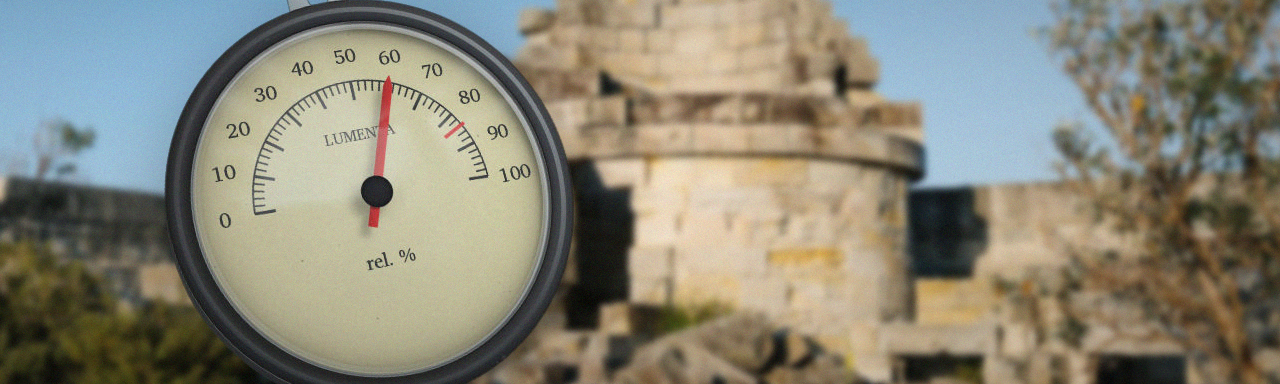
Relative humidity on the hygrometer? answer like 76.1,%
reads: 60,%
